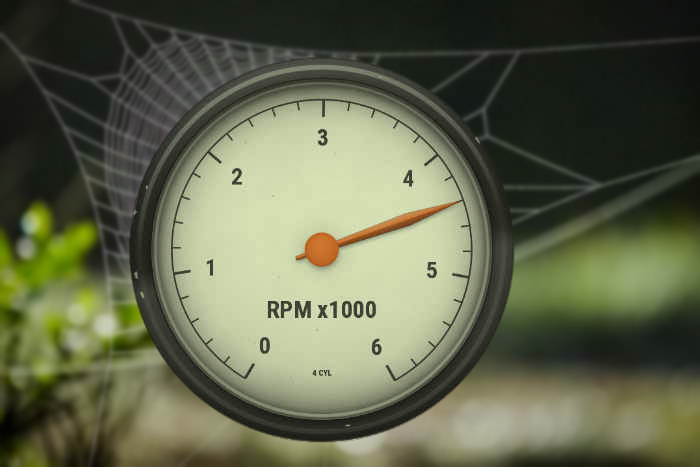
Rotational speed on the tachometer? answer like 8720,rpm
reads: 4400,rpm
